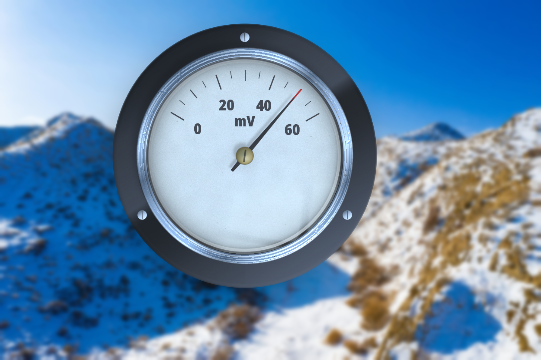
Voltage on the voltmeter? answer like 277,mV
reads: 50,mV
